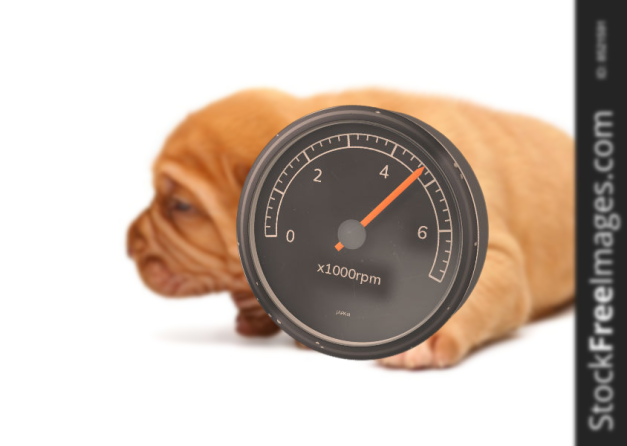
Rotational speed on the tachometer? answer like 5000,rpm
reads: 4700,rpm
